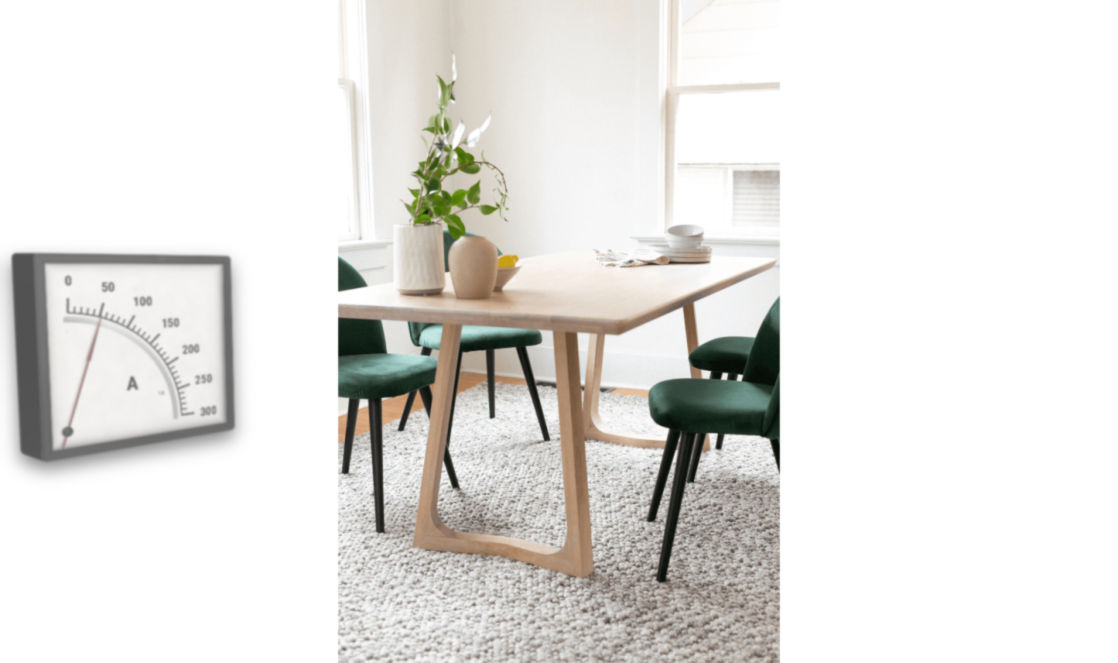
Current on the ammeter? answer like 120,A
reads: 50,A
